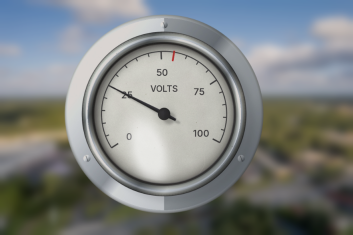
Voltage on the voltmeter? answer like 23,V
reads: 25,V
